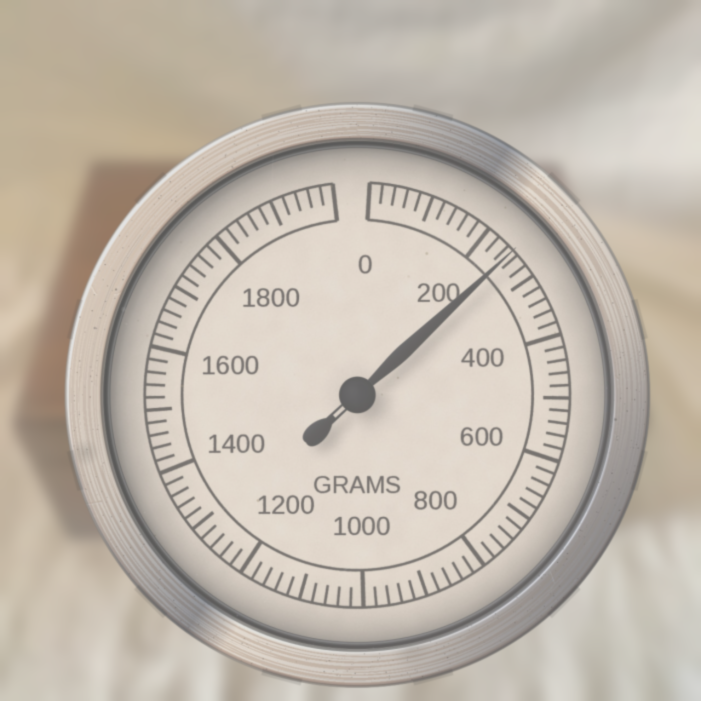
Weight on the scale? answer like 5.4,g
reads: 250,g
